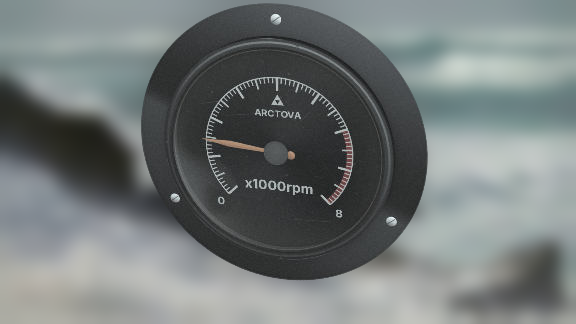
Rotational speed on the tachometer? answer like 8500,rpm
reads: 1500,rpm
